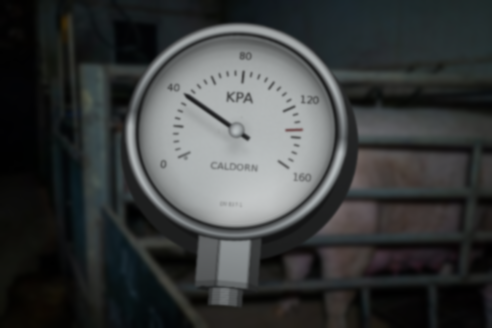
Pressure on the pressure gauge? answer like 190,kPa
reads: 40,kPa
